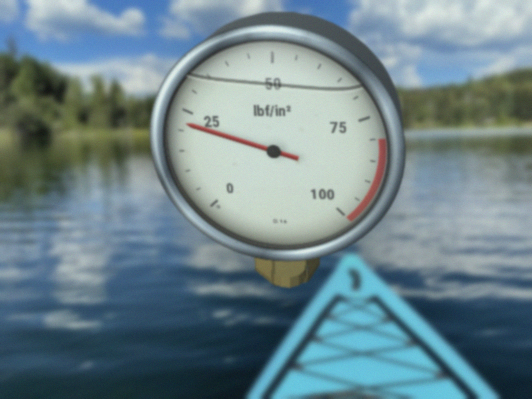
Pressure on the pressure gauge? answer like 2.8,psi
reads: 22.5,psi
